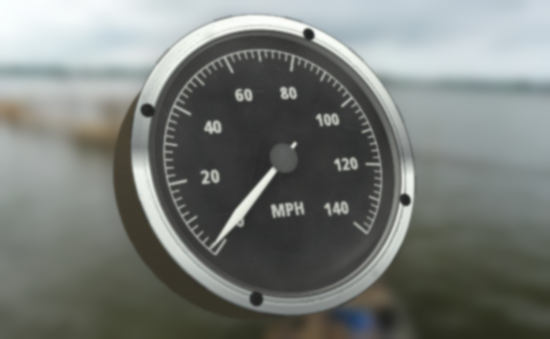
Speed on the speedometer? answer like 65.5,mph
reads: 2,mph
